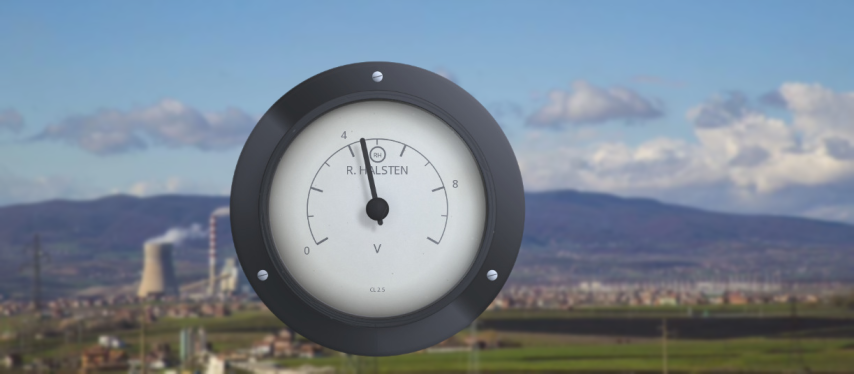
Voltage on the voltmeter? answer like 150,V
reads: 4.5,V
